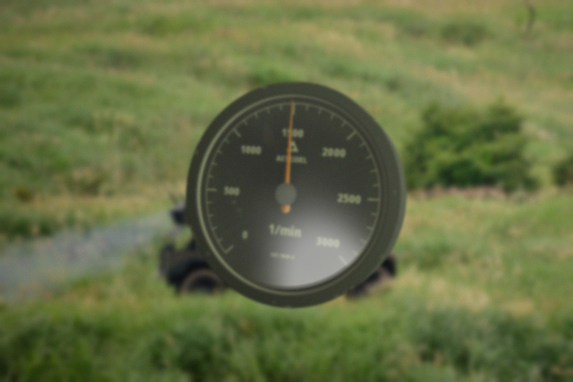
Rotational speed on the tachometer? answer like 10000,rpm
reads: 1500,rpm
